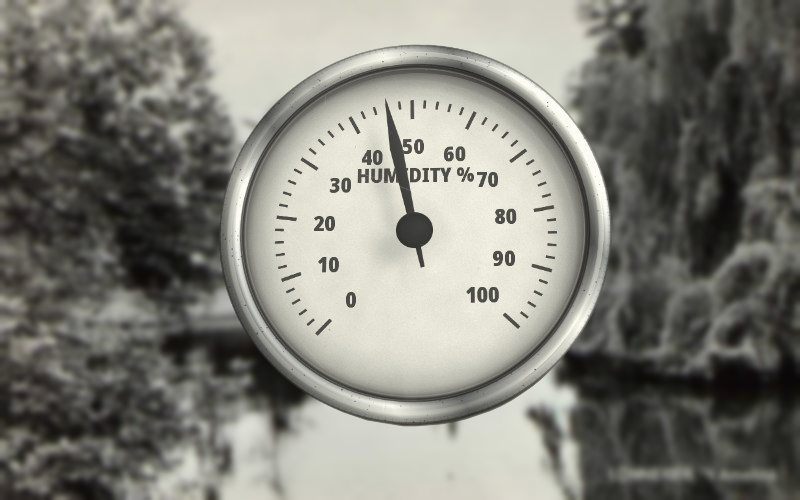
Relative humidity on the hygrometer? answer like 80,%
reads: 46,%
